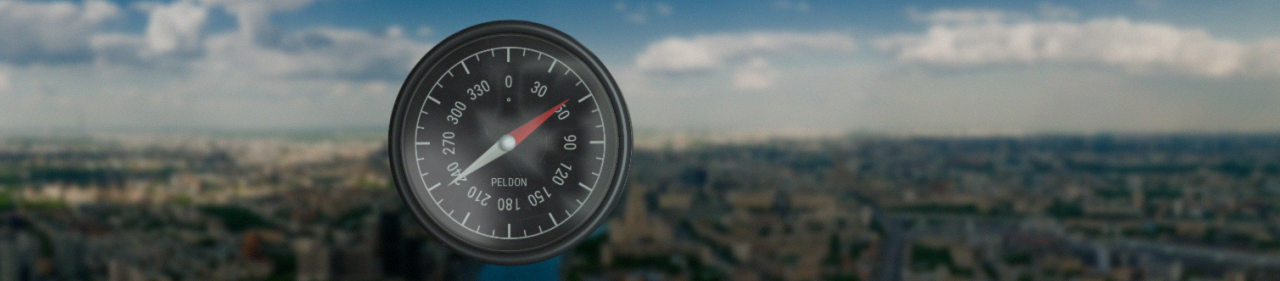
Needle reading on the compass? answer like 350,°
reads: 55,°
